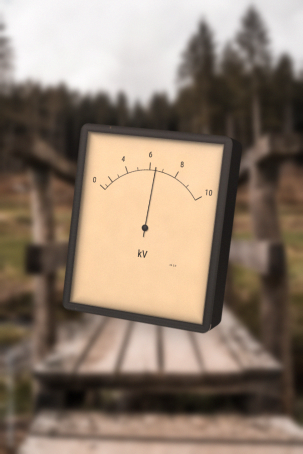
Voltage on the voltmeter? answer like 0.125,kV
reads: 6.5,kV
